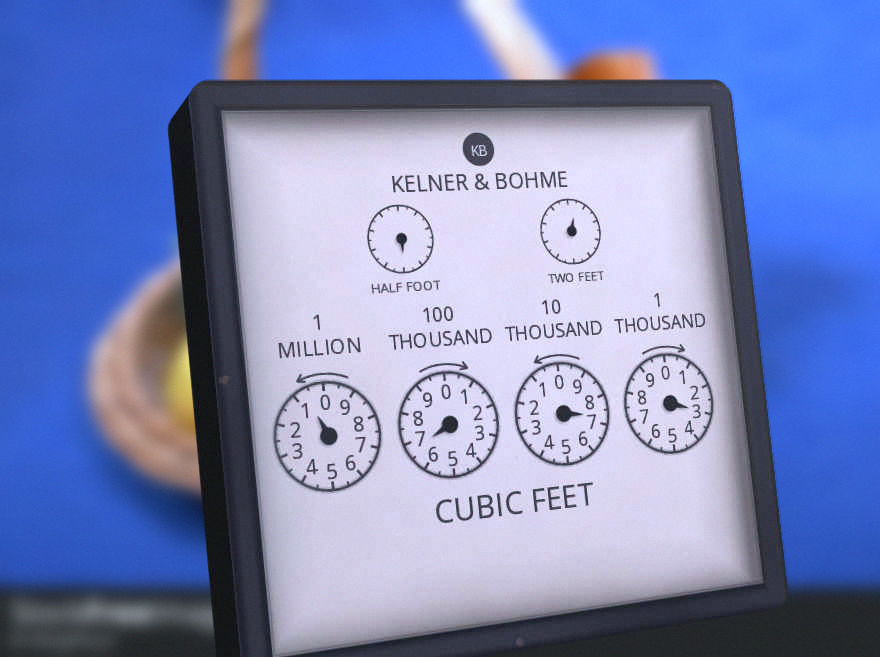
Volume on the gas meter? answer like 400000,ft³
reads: 67300,ft³
